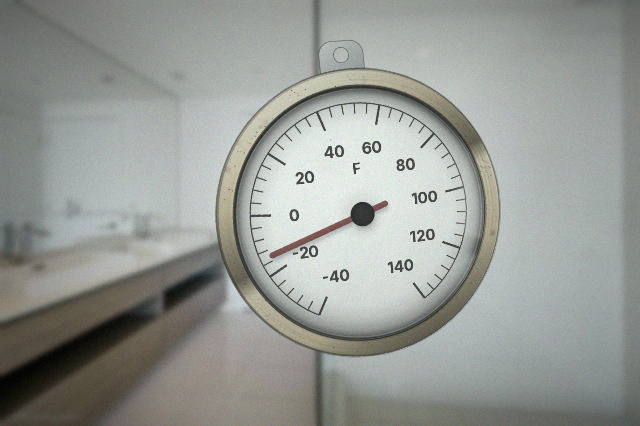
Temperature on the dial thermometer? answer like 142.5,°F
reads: -14,°F
